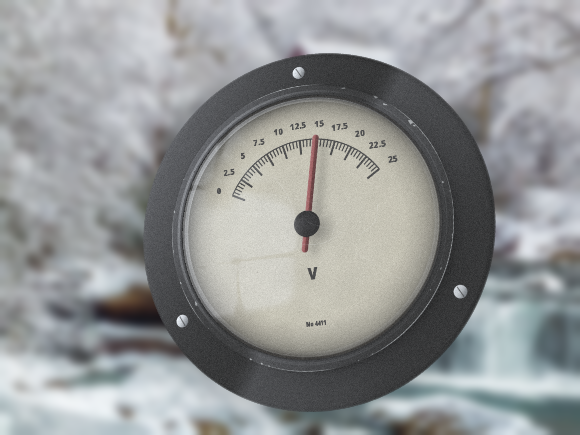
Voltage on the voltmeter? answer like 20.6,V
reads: 15,V
